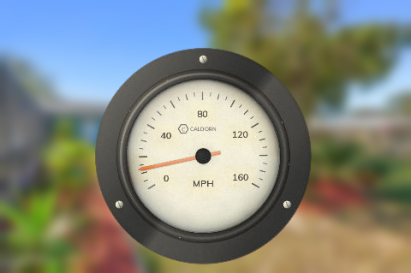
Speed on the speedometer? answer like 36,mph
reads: 12.5,mph
